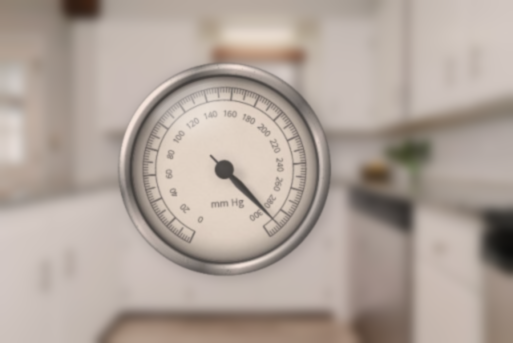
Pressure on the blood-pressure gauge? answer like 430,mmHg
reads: 290,mmHg
